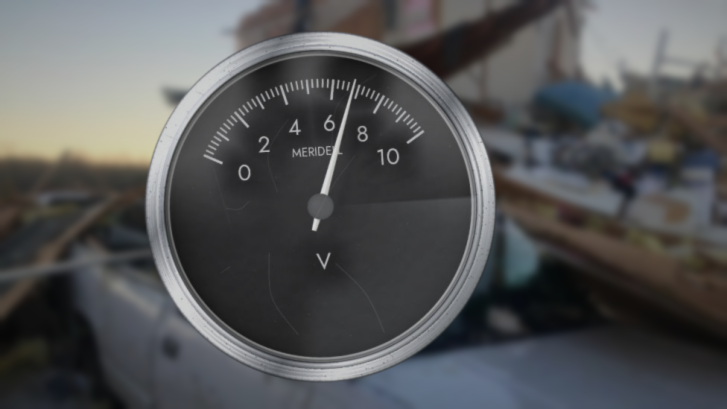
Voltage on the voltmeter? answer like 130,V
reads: 6.8,V
